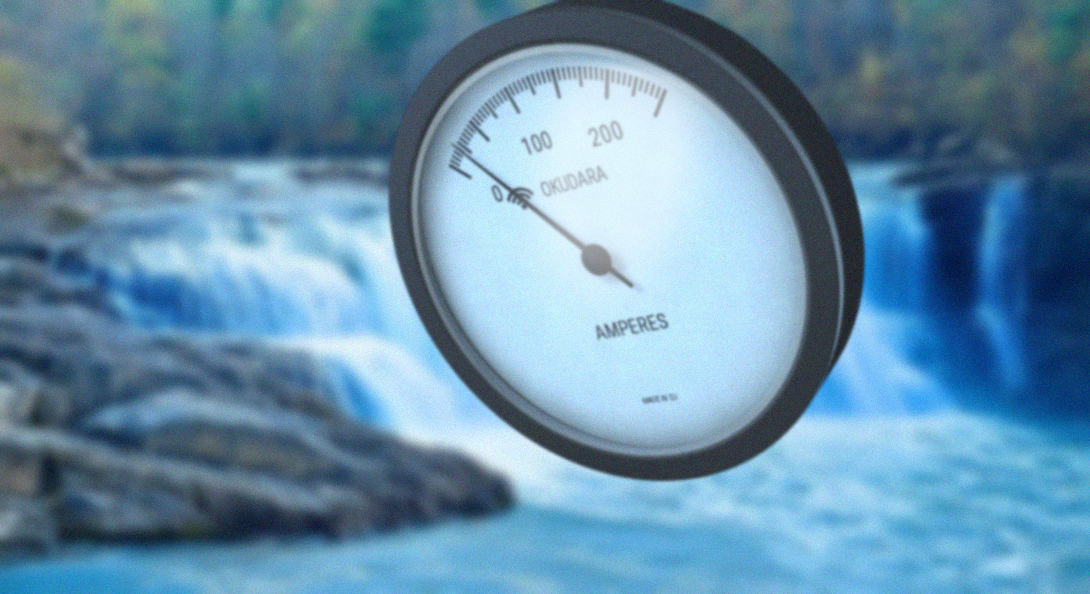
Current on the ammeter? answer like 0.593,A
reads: 25,A
